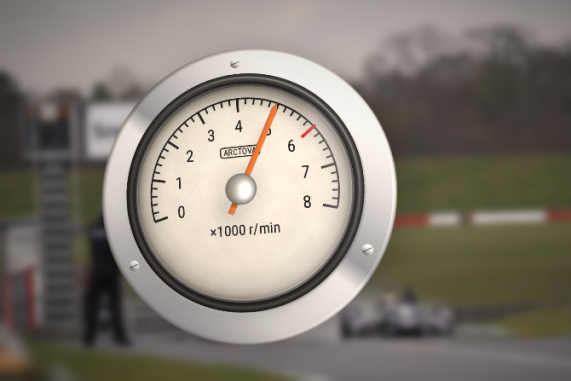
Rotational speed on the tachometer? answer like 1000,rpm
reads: 5000,rpm
